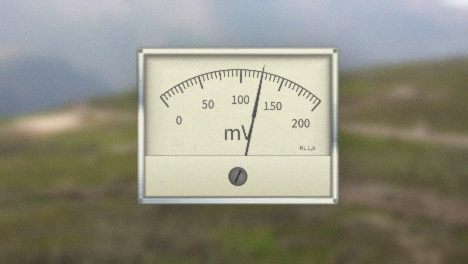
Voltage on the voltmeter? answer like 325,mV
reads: 125,mV
